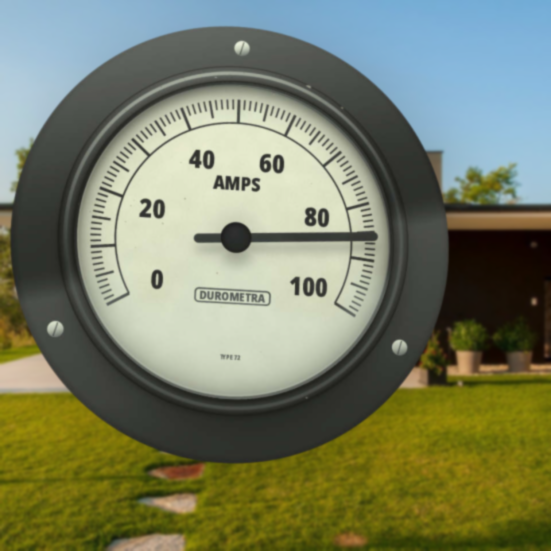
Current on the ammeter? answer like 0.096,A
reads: 86,A
